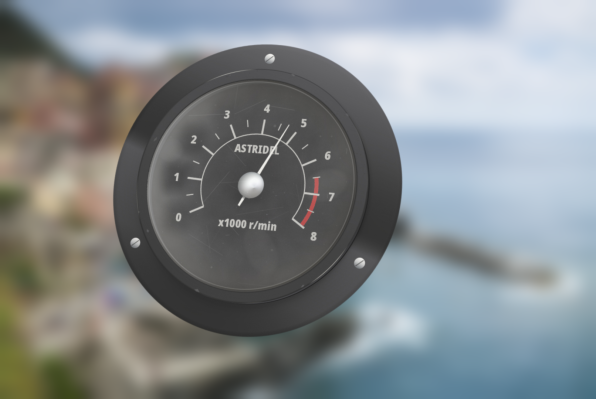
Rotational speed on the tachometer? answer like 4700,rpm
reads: 4750,rpm
